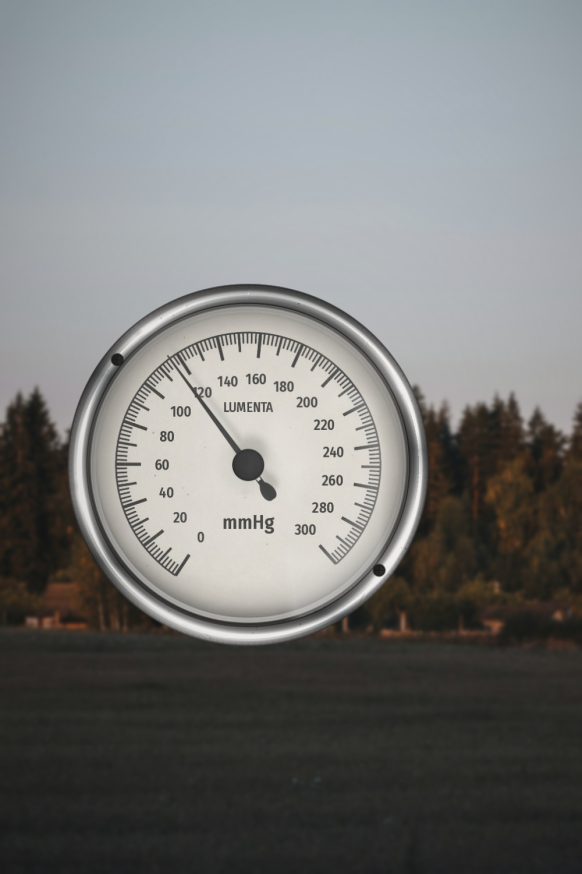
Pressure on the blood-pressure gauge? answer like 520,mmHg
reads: 116,mmHg
